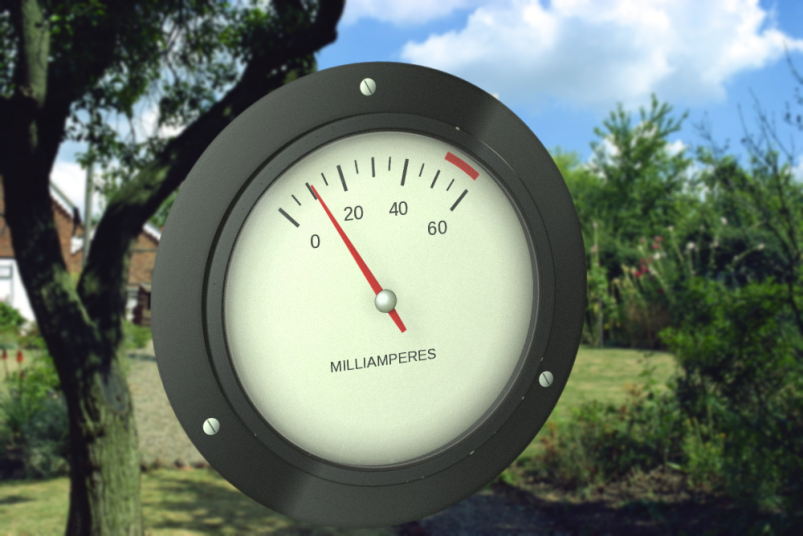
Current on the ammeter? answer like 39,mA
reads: 10,mA
